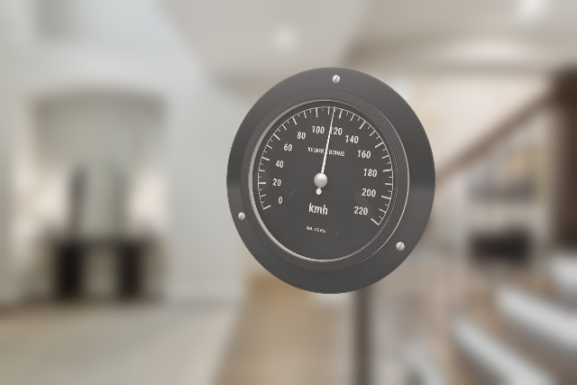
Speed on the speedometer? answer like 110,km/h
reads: 115,km/h
